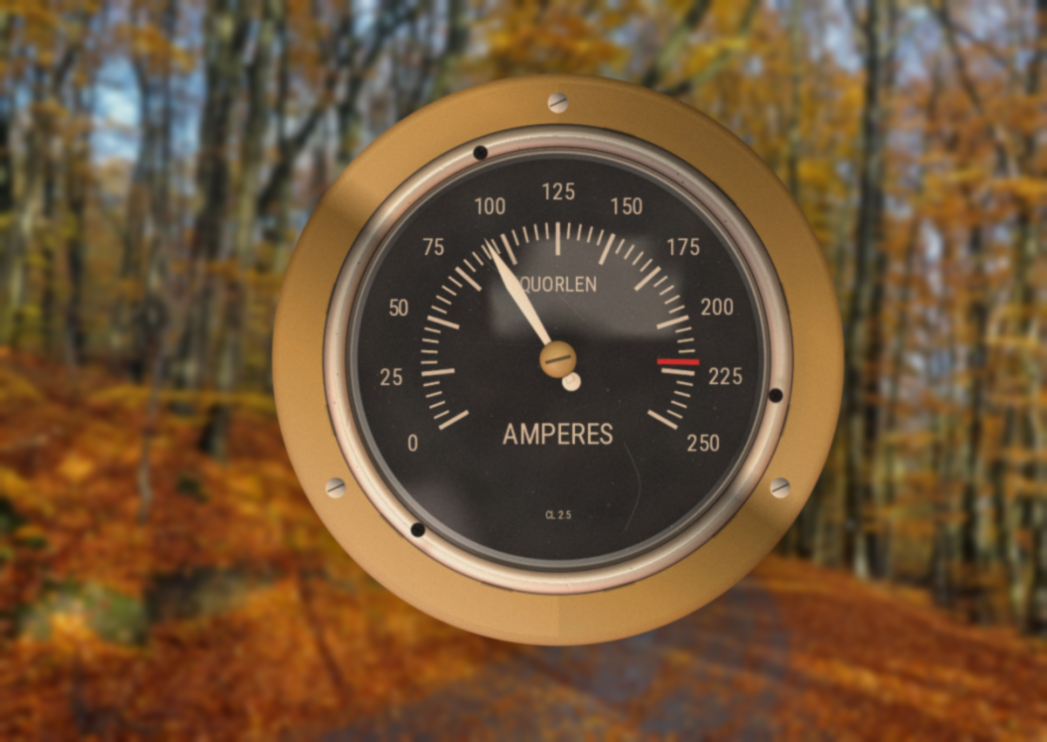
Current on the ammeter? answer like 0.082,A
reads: 92.5,A
